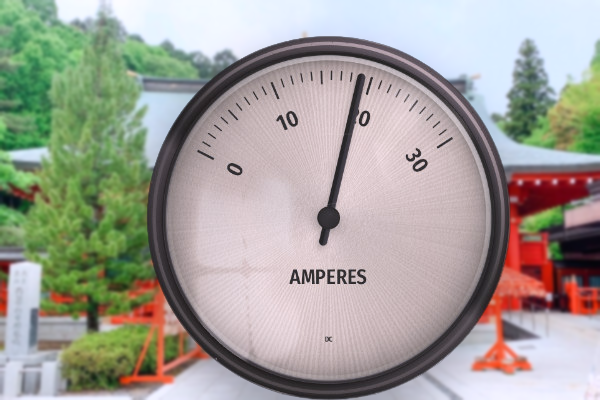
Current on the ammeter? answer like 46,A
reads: 19,A
